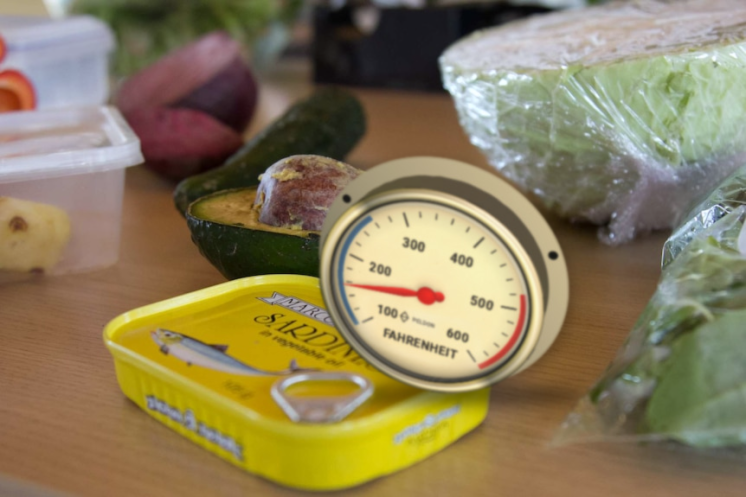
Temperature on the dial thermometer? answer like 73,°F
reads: 160,°F
